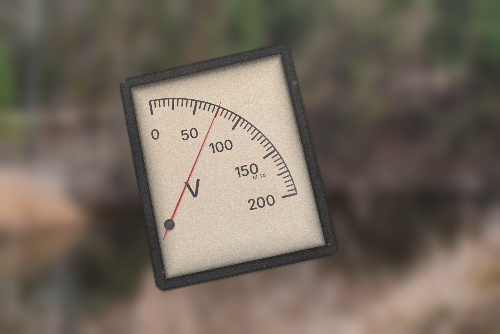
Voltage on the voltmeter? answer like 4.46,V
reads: 75,V
